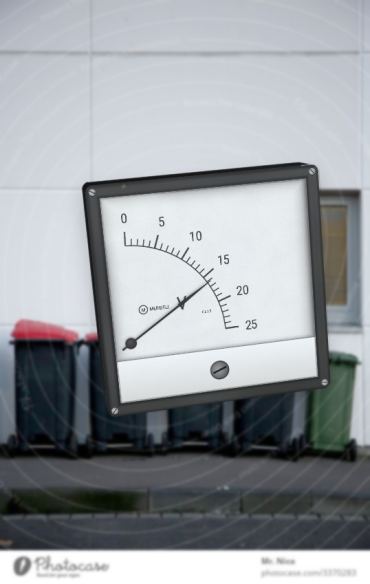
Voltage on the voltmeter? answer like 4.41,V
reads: 16,V
